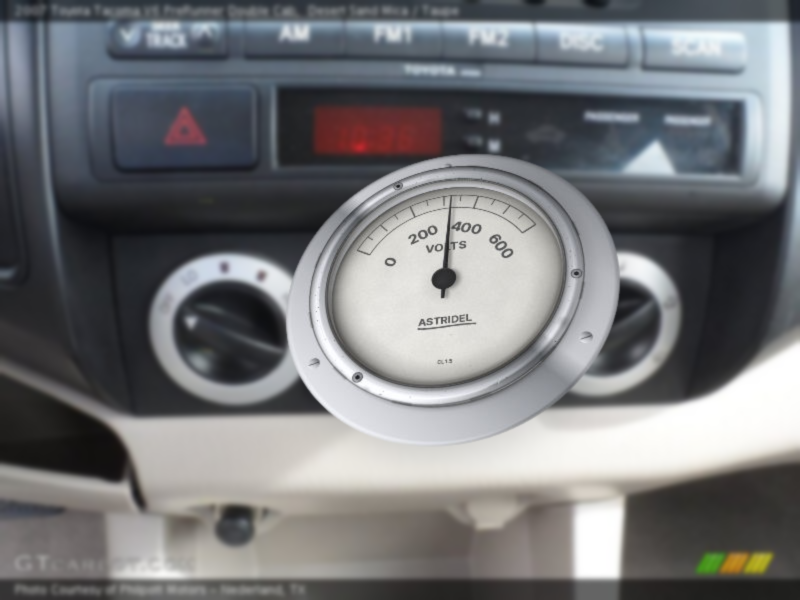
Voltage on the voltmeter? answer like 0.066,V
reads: 325,V
